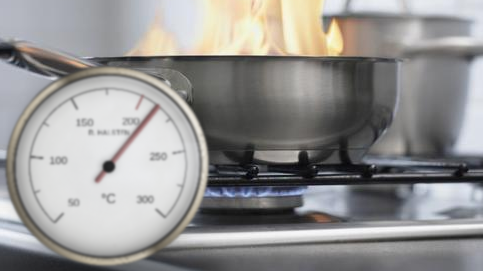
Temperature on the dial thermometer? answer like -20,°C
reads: 212.5,°C
